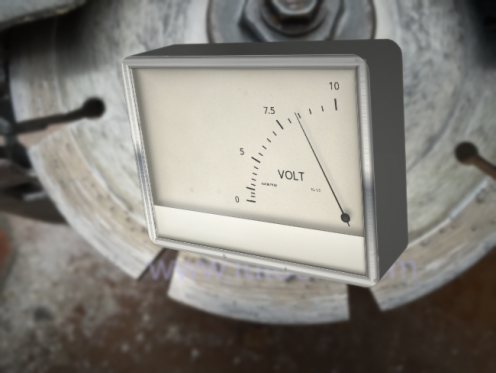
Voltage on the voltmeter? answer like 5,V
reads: 8.5,V
